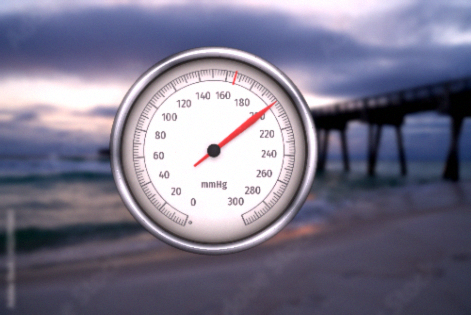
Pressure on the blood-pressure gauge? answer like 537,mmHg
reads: 200,mmHg
